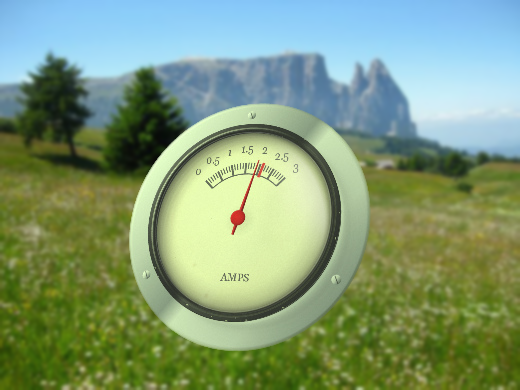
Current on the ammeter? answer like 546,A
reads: 2,A
